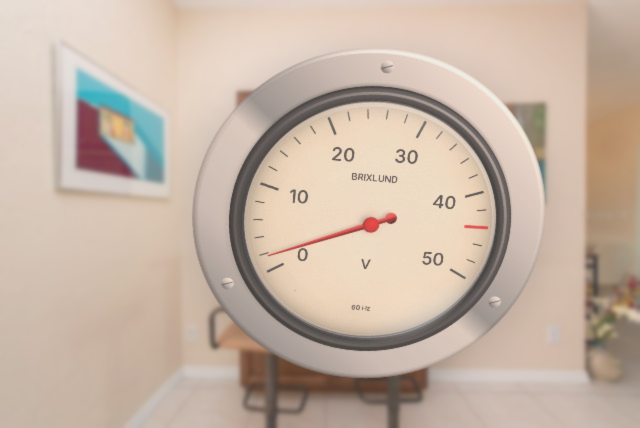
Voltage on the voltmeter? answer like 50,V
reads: 2,V
